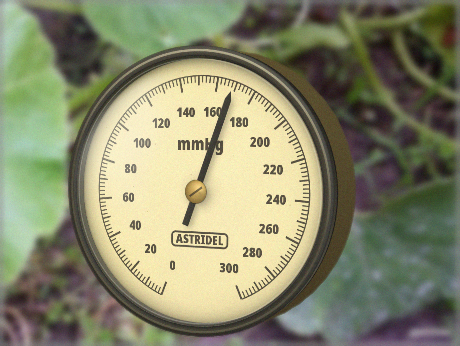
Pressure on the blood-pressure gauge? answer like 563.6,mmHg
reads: 170,mmHg
